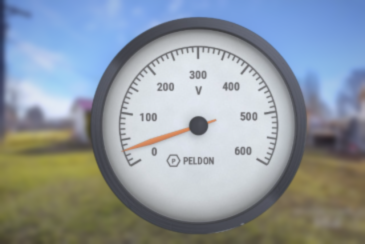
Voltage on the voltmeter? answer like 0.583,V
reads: 30,V
